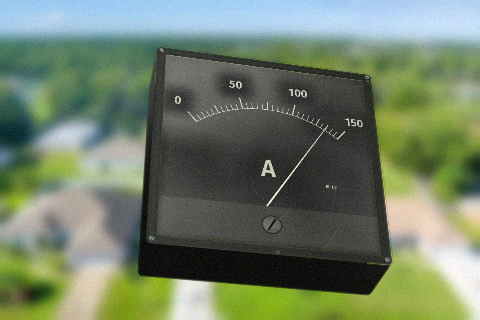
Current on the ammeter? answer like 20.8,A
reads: 135,A
